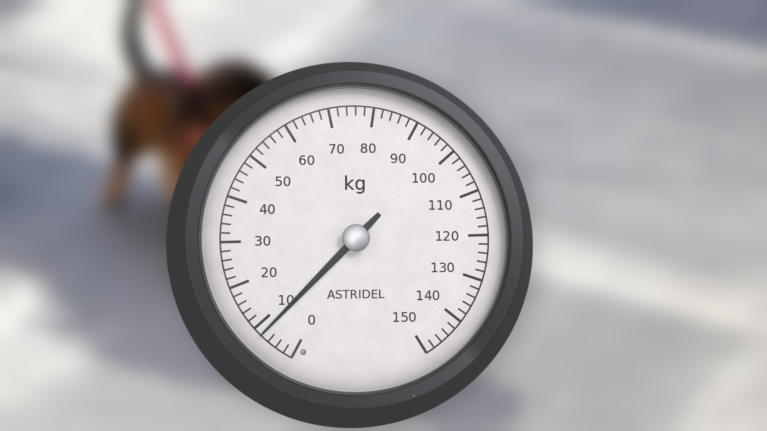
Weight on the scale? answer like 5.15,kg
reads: 8,kg
